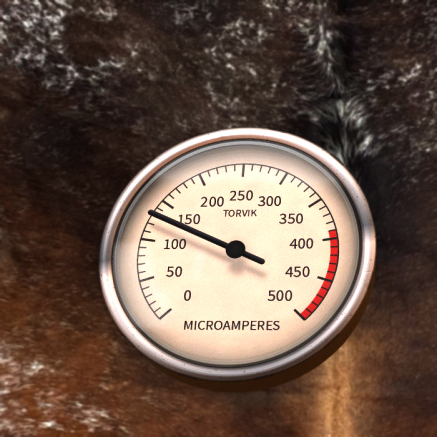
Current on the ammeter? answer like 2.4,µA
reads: 130,µA
